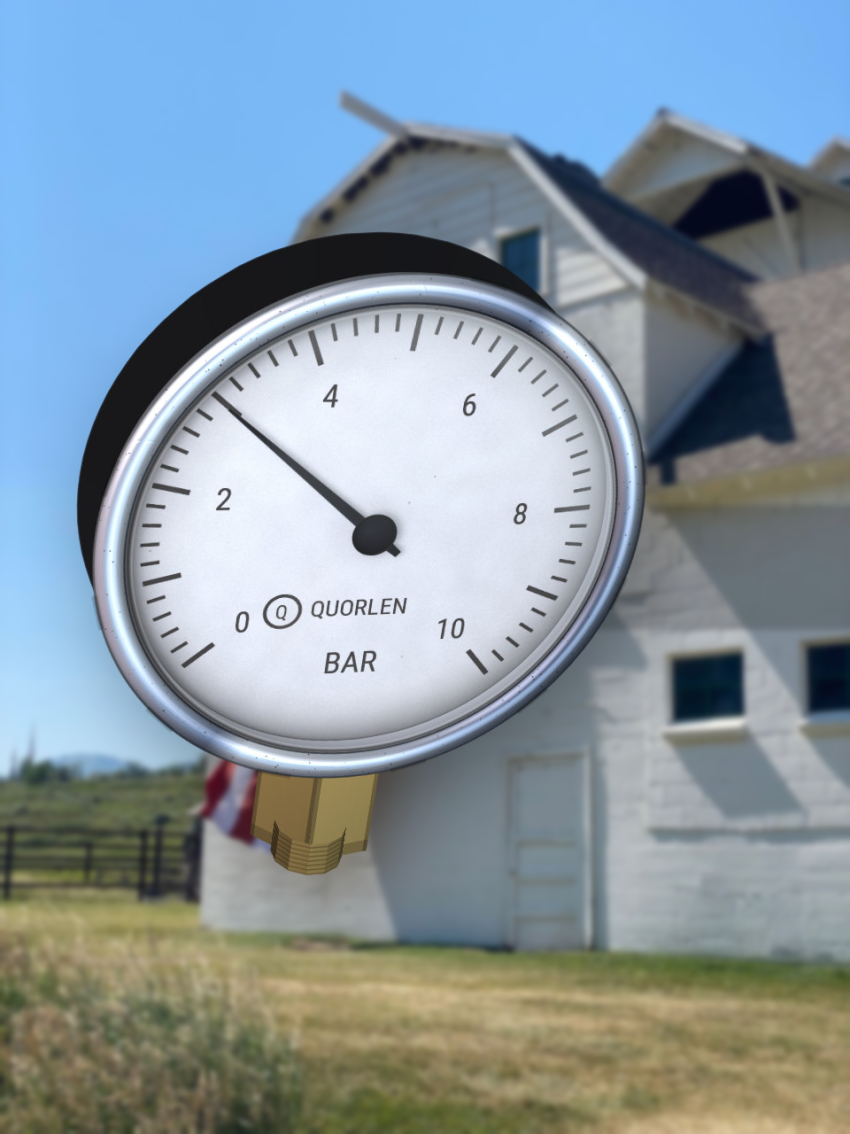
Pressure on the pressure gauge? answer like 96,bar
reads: 3,bar
